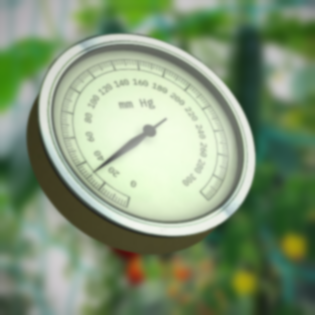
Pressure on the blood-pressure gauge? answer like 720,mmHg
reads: 30,mmHg
